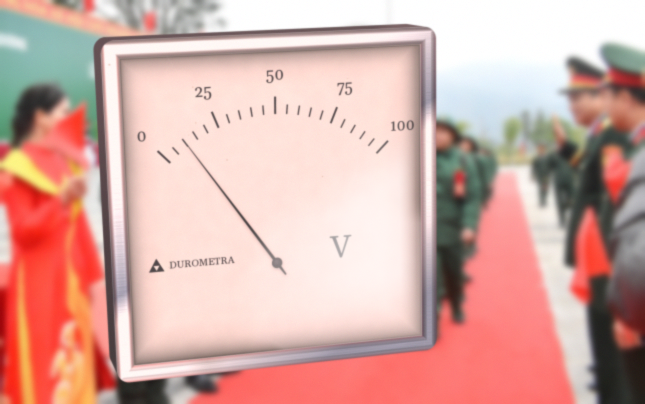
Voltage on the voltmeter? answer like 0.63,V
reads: 10,V
